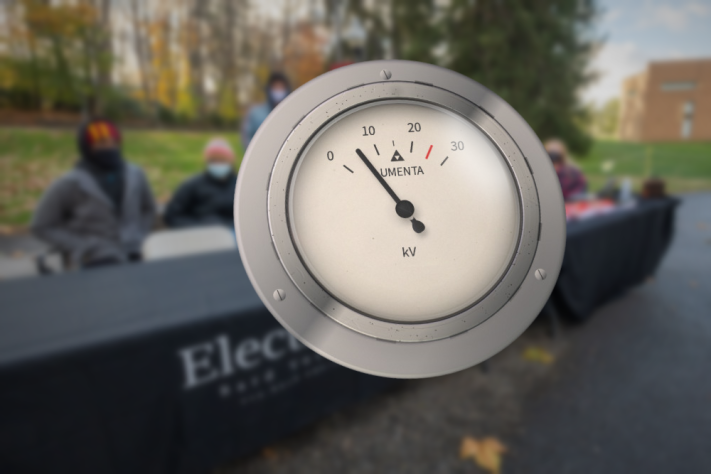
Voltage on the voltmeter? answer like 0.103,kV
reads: 5,kV
